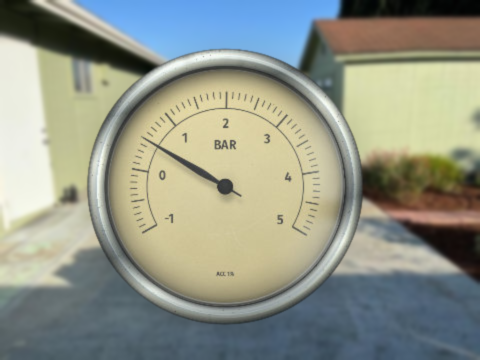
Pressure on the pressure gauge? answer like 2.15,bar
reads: 0.5,bar
